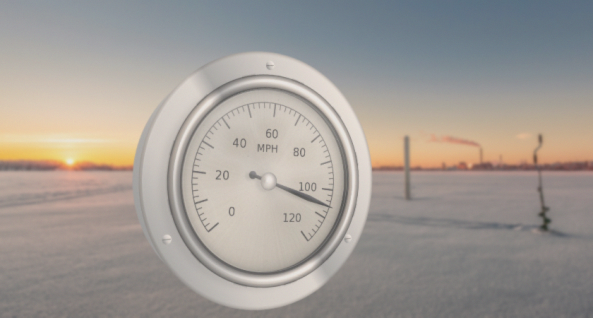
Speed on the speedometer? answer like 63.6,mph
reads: 106,mph
